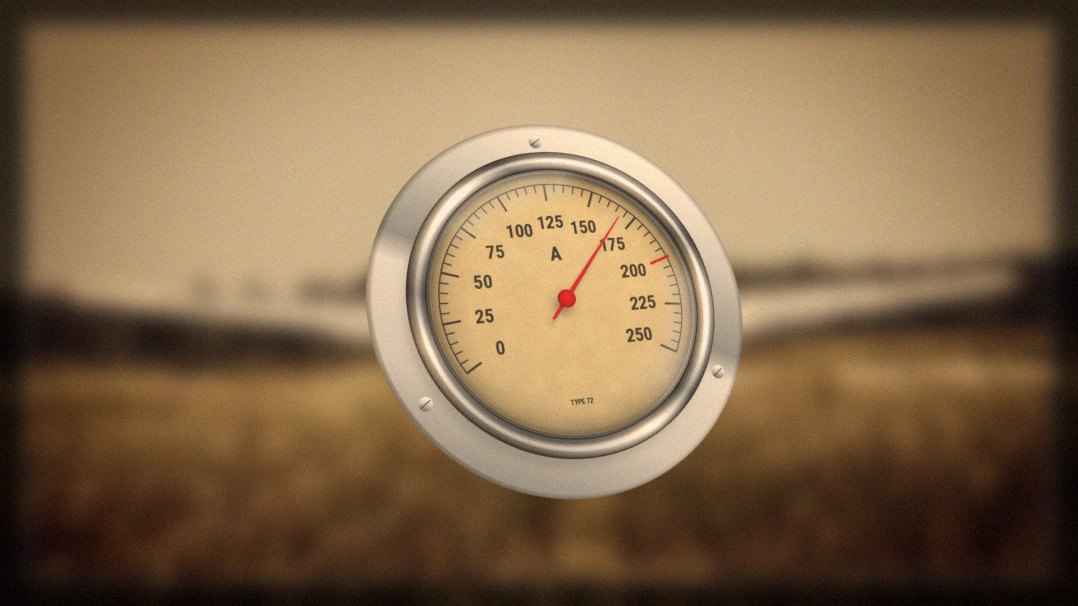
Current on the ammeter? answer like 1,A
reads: 167.5,A
